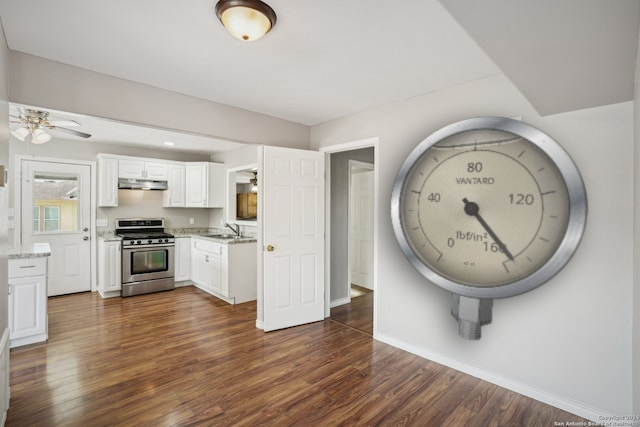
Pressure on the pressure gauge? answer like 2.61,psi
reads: 155,psi
